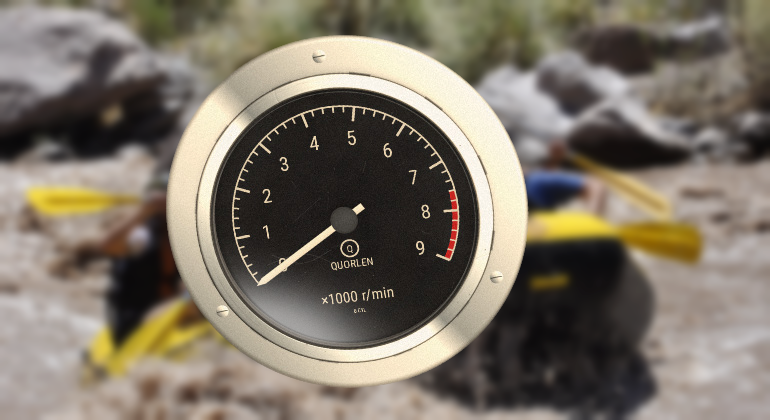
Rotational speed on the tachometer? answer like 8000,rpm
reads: 0,rpm
